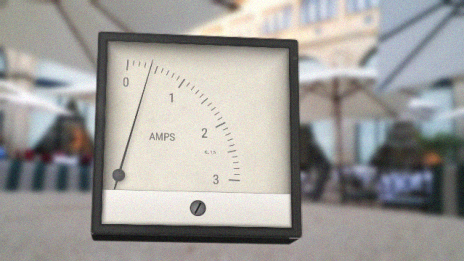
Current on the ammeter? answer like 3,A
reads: 0.4,A
